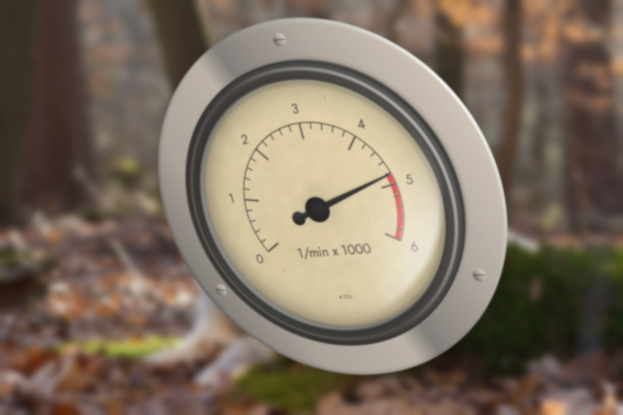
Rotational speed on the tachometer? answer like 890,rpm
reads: 4800,rpm
